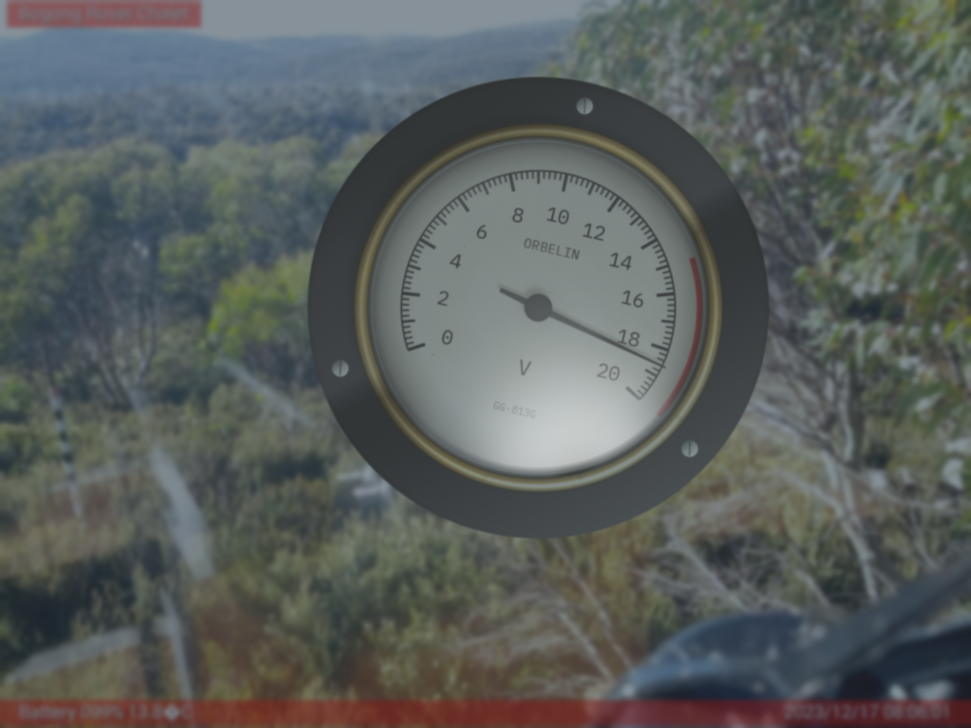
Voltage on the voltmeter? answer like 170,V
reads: 18.6,V
